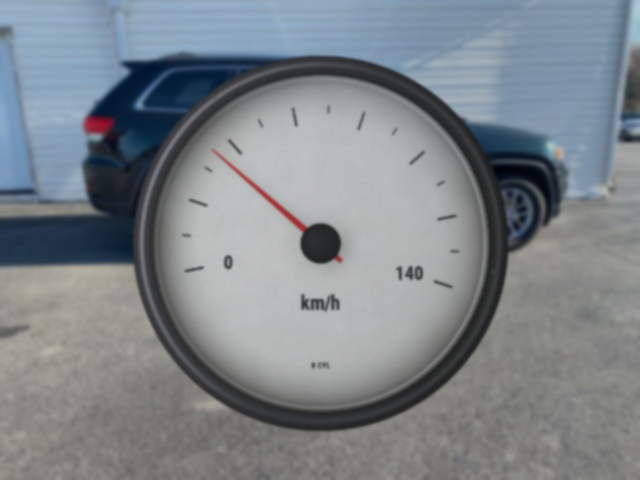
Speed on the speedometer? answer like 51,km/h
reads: 35,km/h
